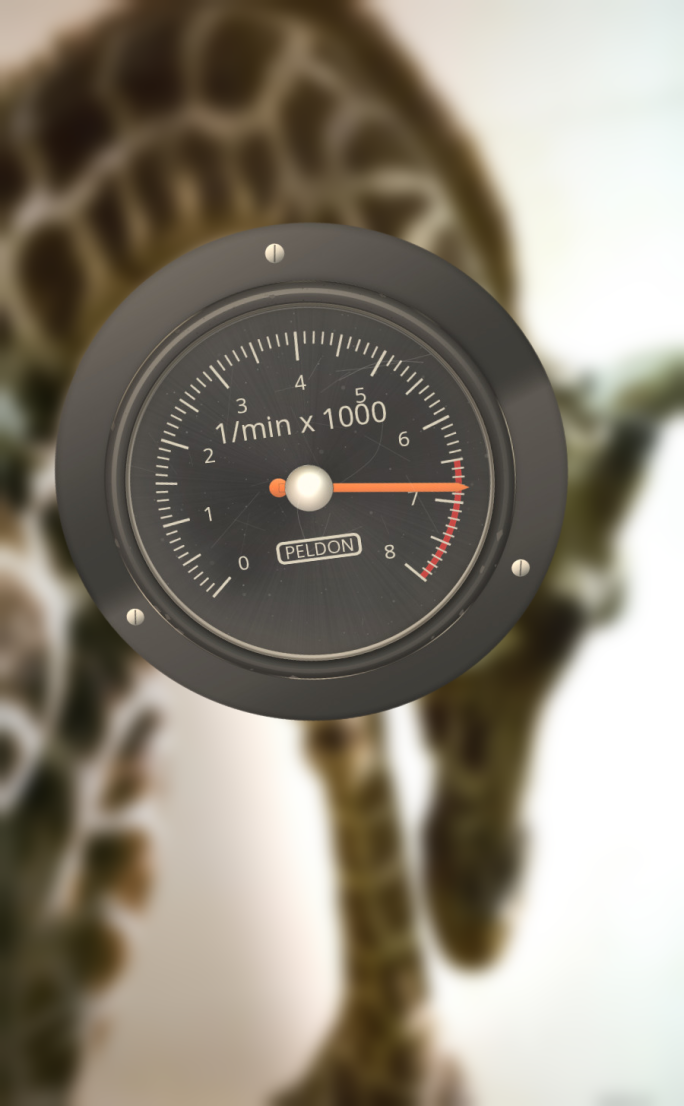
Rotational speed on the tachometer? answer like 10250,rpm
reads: 6800,rpm
